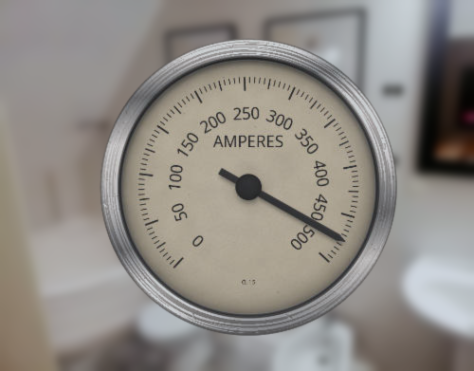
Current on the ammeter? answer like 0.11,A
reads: 475,A
